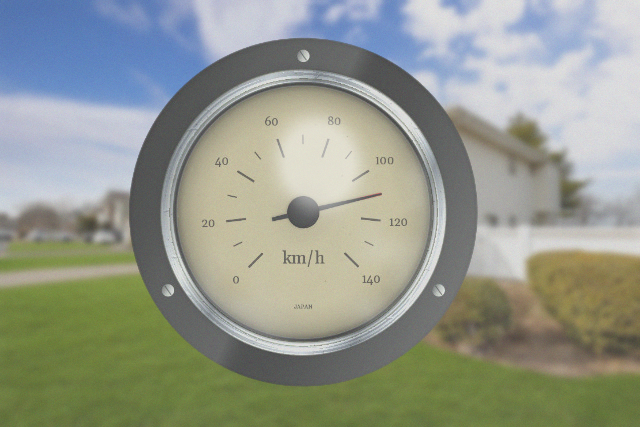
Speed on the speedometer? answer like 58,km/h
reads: 110,km/h
